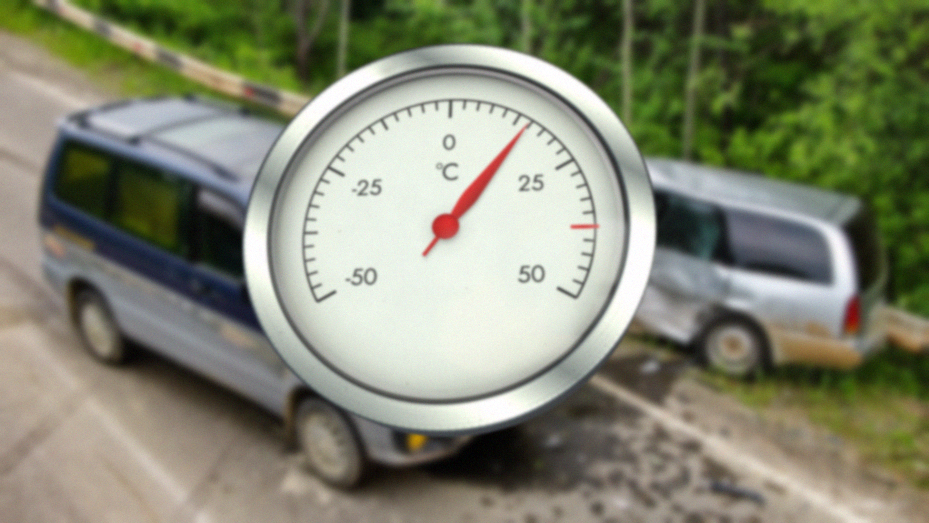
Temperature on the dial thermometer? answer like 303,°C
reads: 15,°C
